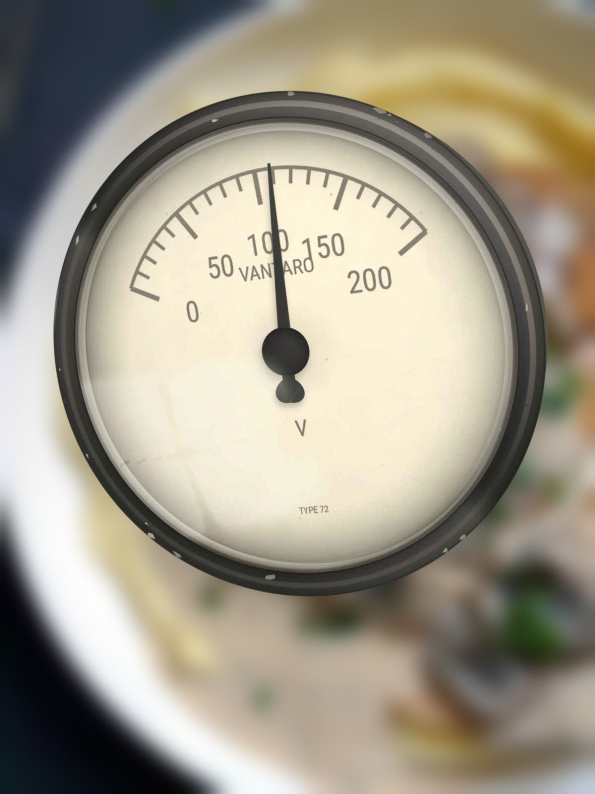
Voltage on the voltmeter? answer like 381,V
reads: 110,V
